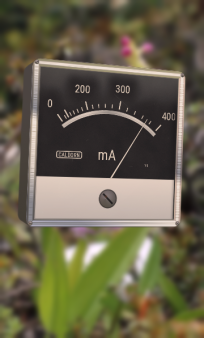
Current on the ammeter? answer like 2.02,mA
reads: 370,mA
